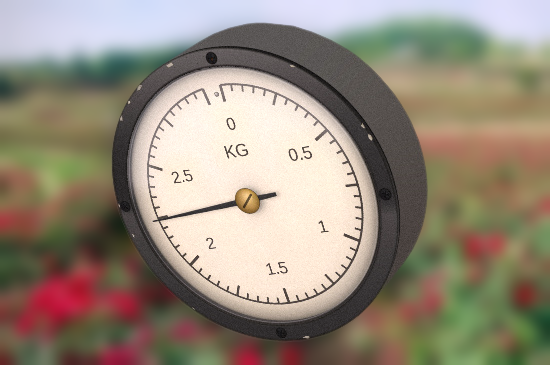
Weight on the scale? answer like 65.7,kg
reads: 2.25,kg
